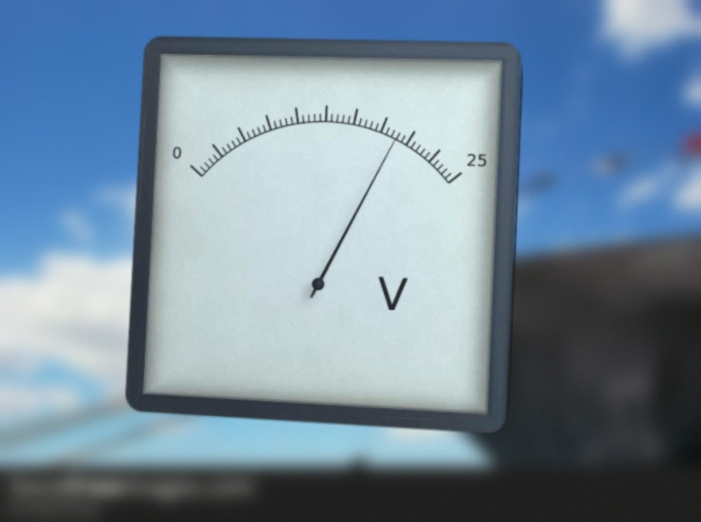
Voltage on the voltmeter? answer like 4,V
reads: 19,V
